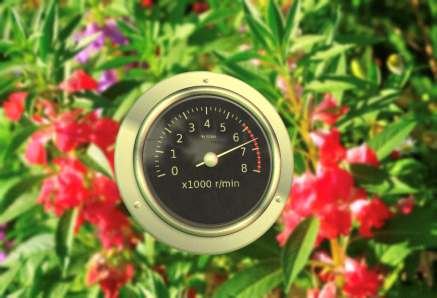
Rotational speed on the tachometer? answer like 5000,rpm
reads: 6600,rpm
